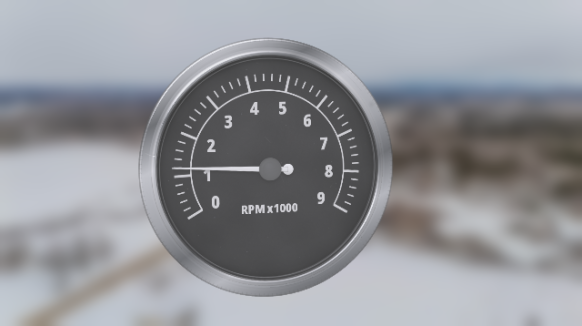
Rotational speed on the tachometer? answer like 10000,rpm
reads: 1200,rpm
